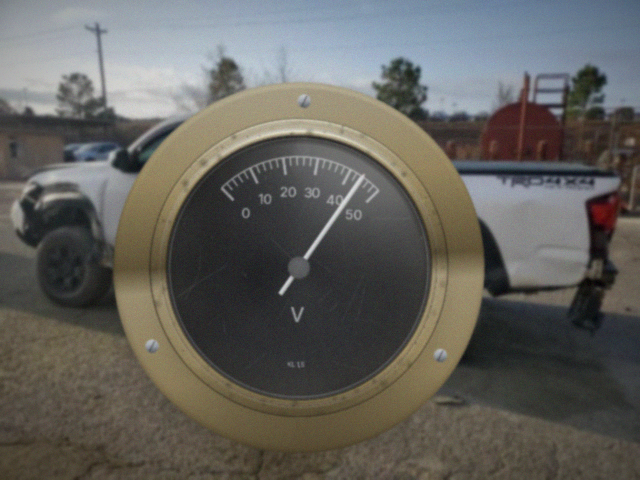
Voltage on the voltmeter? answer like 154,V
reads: 44,V
